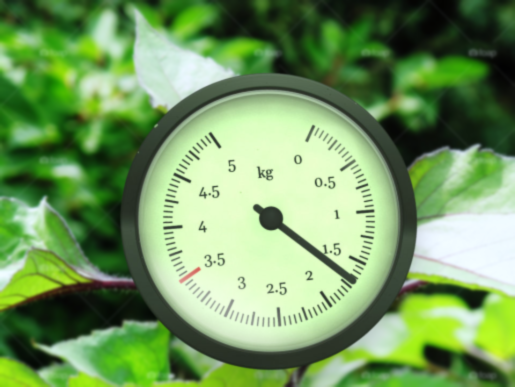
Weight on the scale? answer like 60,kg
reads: 1.7,kg
